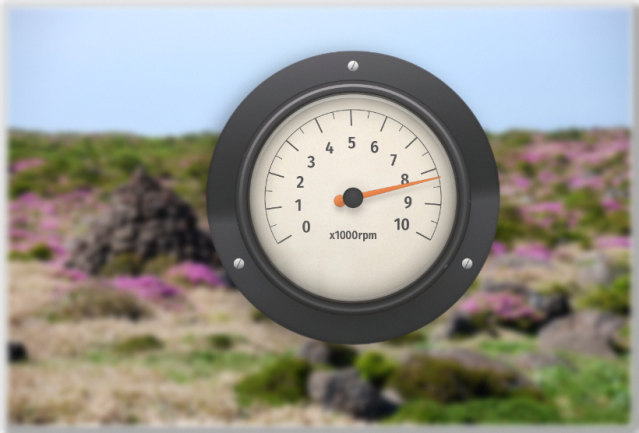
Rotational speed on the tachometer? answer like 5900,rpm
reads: 8250,rpm
